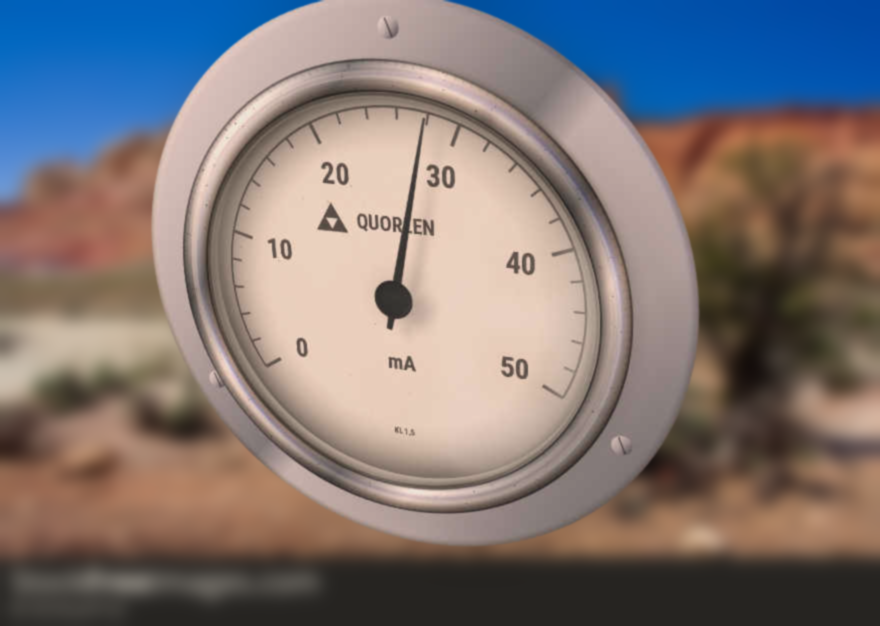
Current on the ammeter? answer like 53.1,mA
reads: 28,mA
